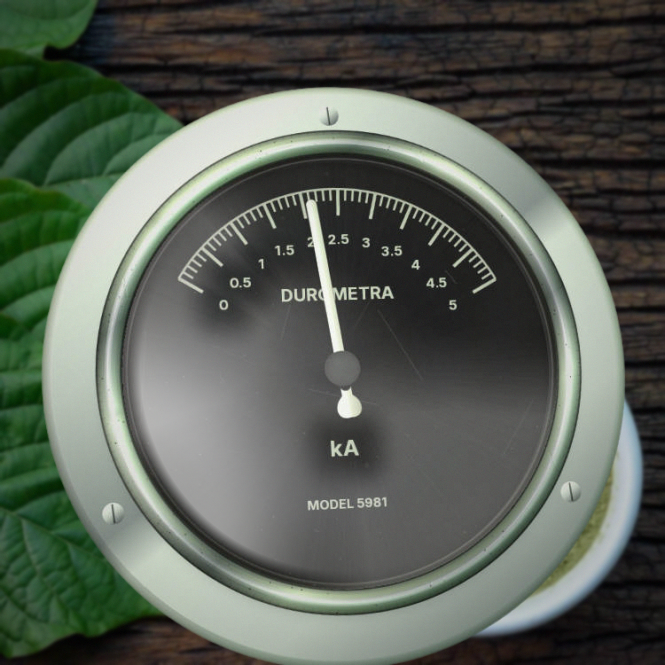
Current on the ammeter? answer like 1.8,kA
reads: 2.1,kA
